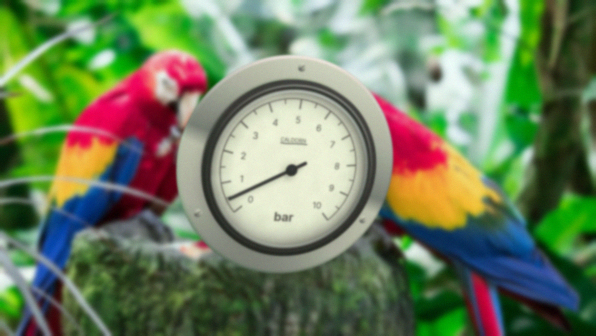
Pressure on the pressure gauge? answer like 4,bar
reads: 0.5,bar
